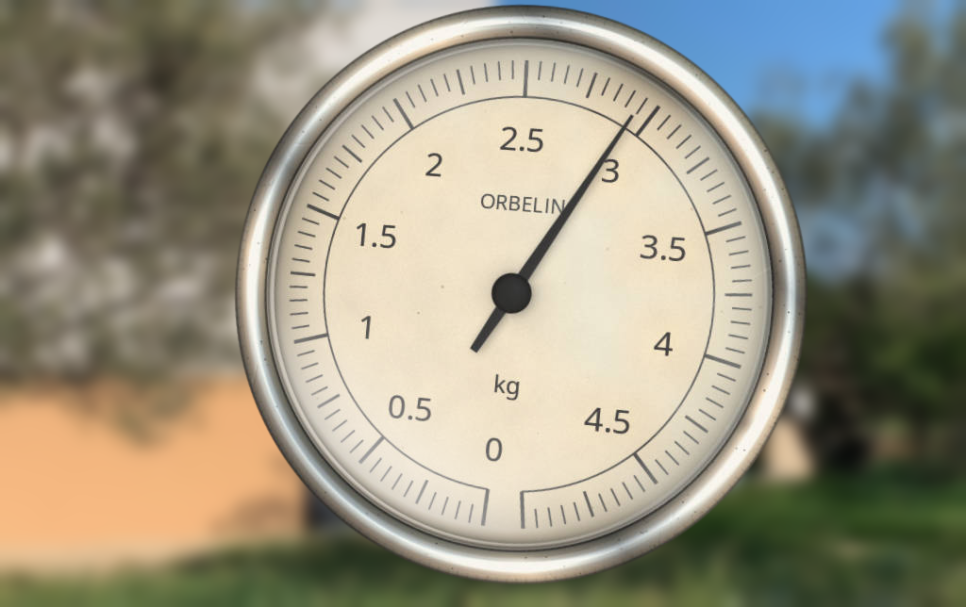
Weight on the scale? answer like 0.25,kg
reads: 2.95,kg
